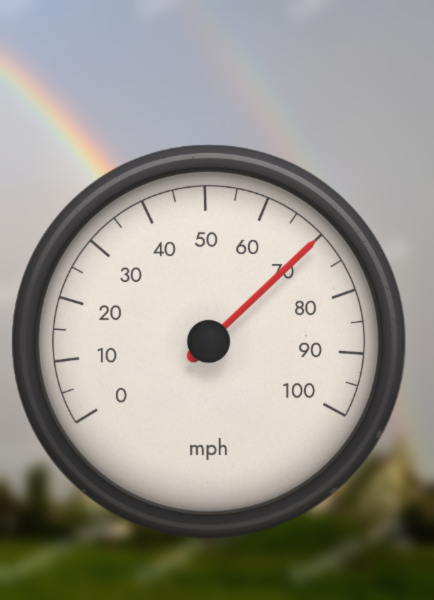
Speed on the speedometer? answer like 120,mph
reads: 70,mph
